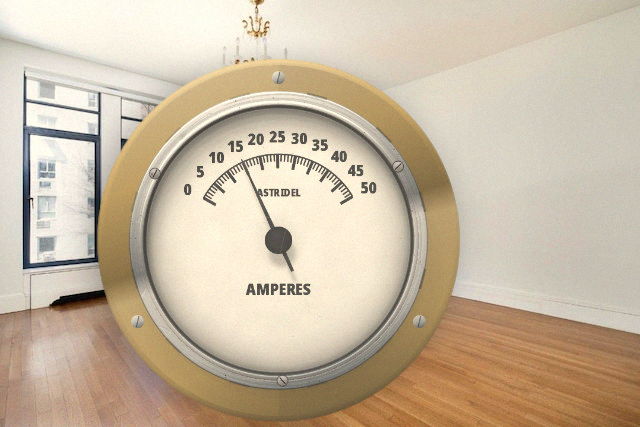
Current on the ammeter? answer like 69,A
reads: 15,A
